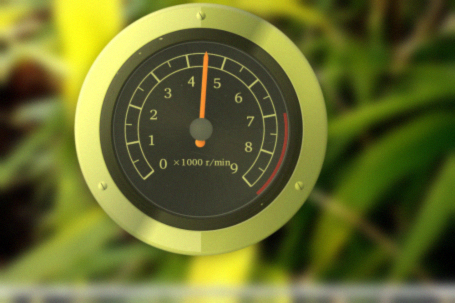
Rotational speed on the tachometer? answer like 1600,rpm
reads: 4500,rpm
